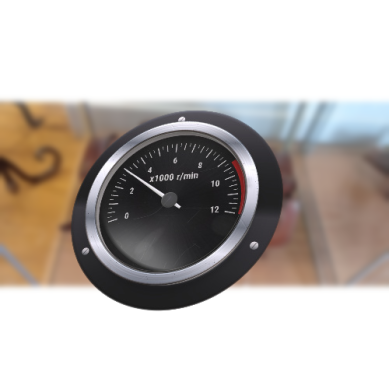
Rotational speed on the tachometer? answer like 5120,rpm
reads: 3000,rpm
